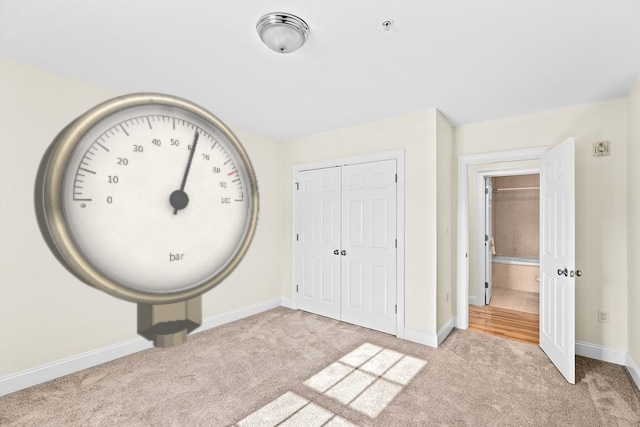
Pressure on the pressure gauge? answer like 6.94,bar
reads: 60,bar
